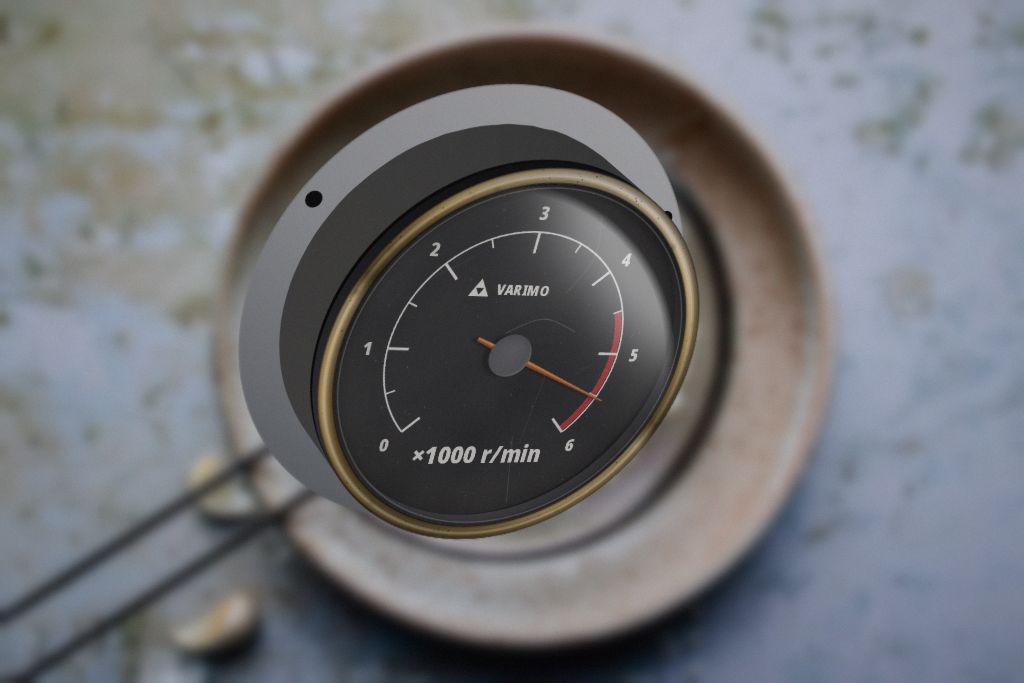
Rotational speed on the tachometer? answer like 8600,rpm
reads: 5500,rpm
